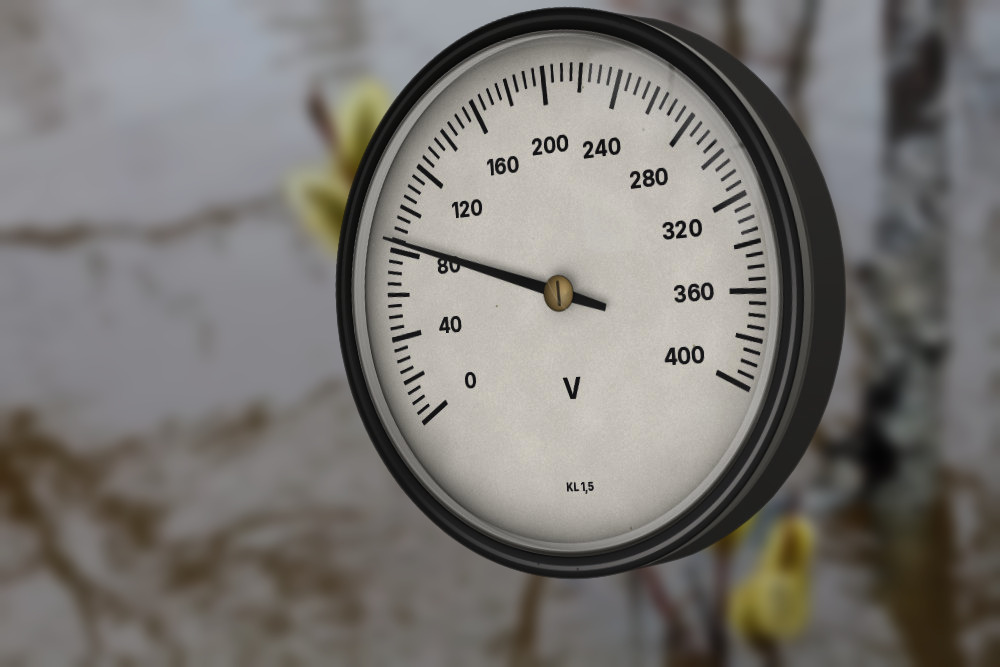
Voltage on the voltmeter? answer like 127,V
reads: 85,V
